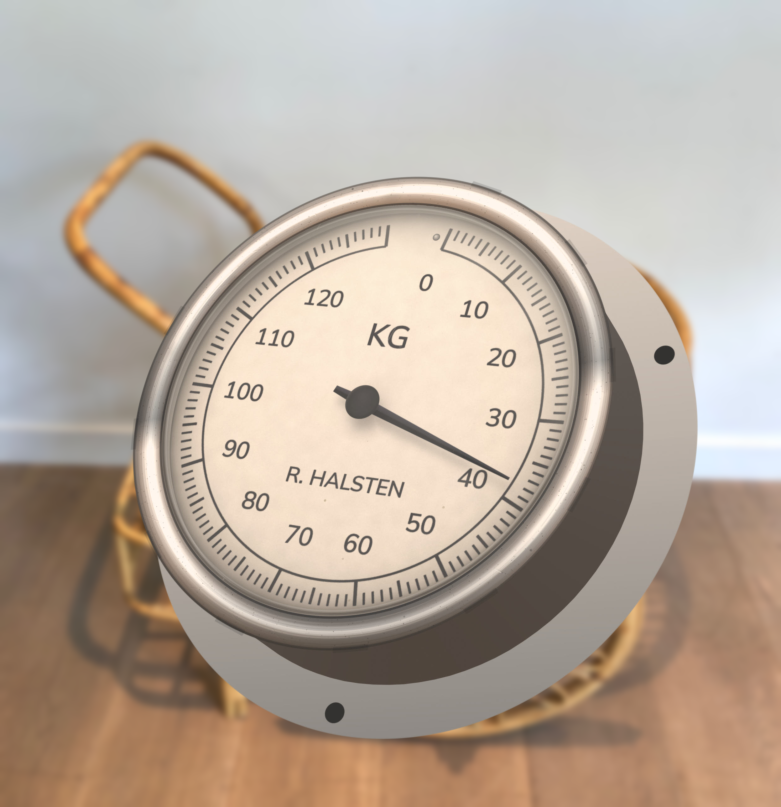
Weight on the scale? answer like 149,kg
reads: 38,kg
